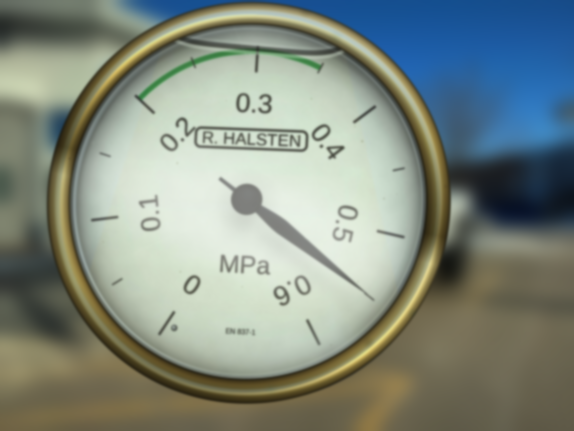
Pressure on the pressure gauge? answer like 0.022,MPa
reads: 0.55,MPa
